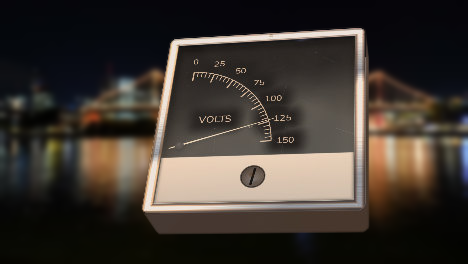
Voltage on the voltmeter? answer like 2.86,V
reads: 125,V
